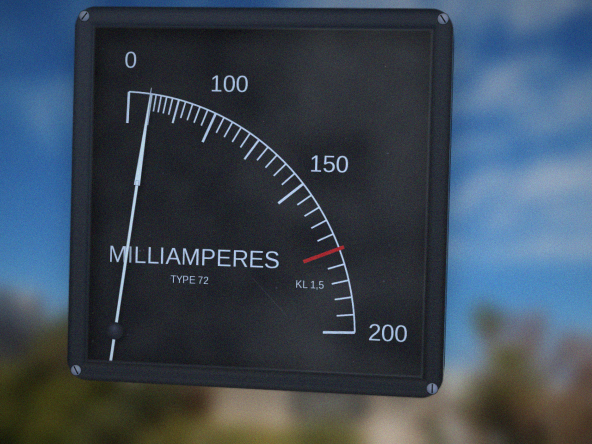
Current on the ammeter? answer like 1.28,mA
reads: 50,mA
